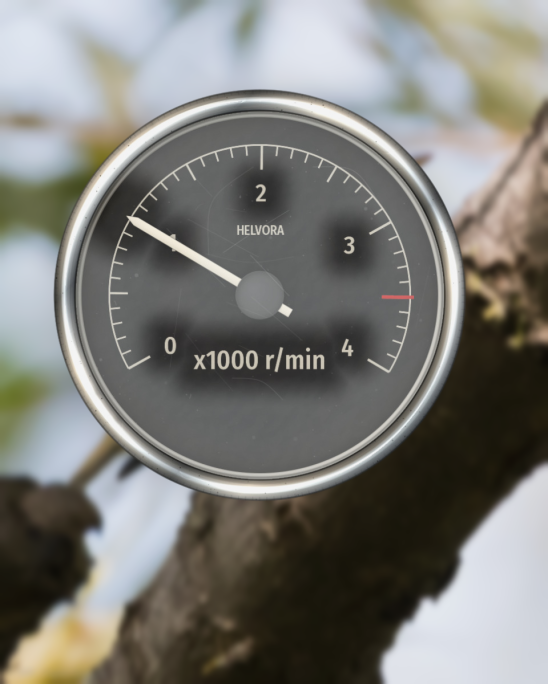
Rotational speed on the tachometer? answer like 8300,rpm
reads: 1000,rpm
